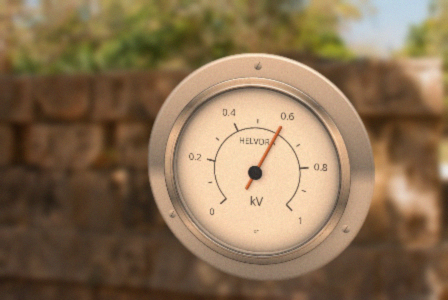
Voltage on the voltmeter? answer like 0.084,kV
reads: 0.6,kV
